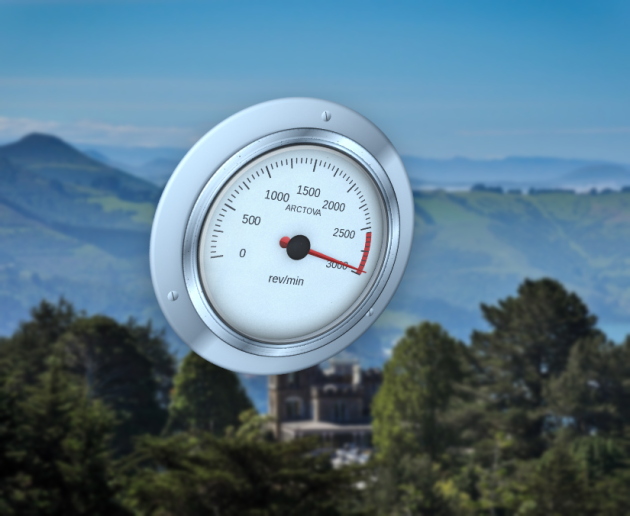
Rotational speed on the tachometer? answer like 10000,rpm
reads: 2950,rpm
